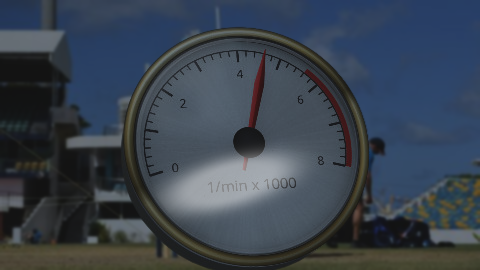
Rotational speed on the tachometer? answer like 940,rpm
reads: 4600,rpm
